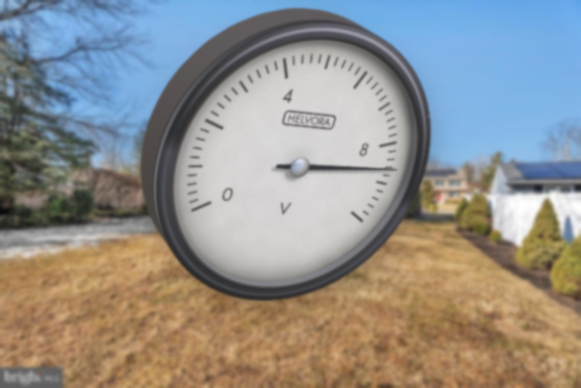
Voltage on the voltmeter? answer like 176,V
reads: 8.6,V
